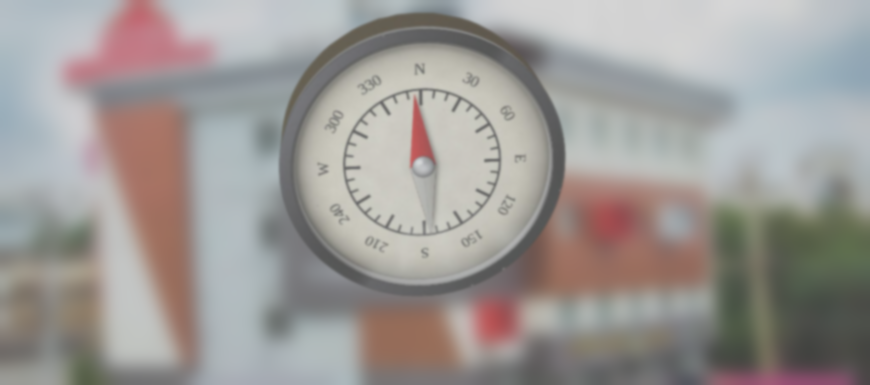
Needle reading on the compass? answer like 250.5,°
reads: 355,°
